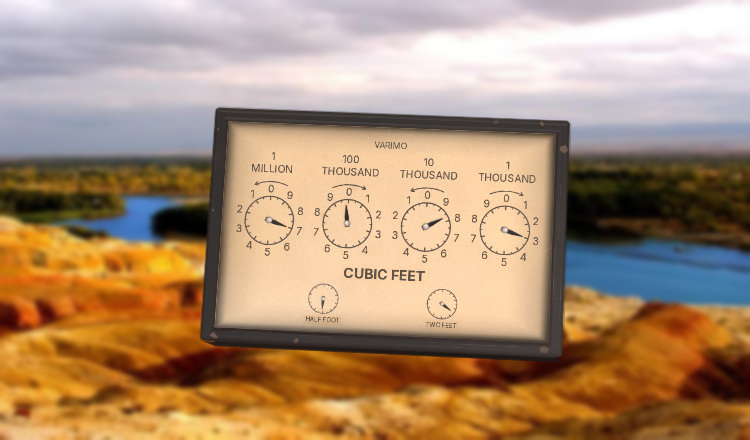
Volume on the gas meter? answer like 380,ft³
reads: 698300,ft³
